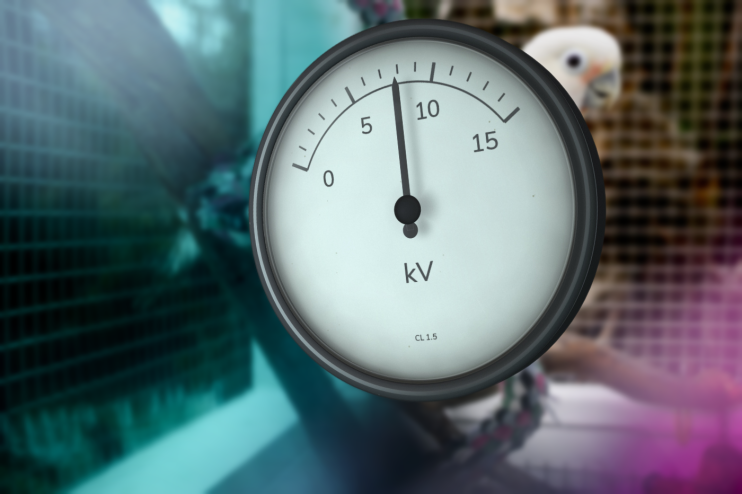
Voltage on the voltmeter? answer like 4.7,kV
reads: 8,kV
